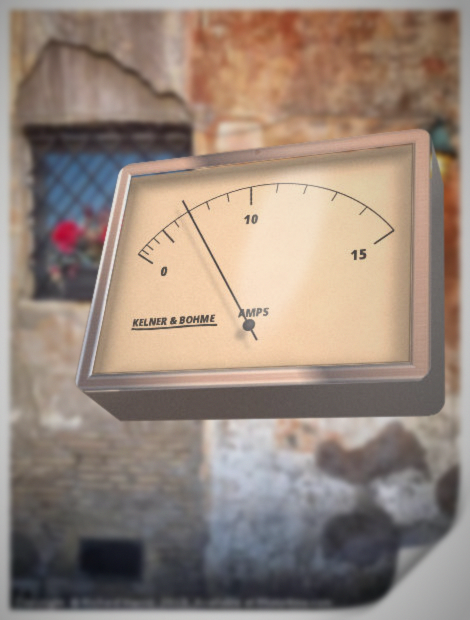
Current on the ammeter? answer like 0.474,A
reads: 7,A
